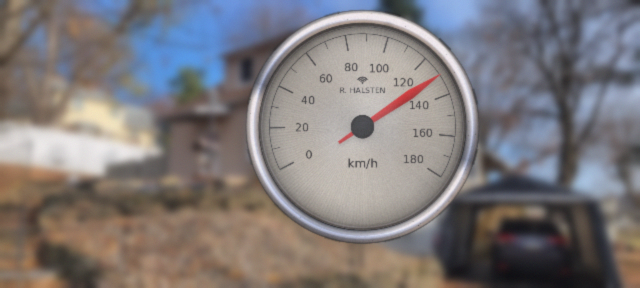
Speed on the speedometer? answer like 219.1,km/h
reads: 130,km/h
